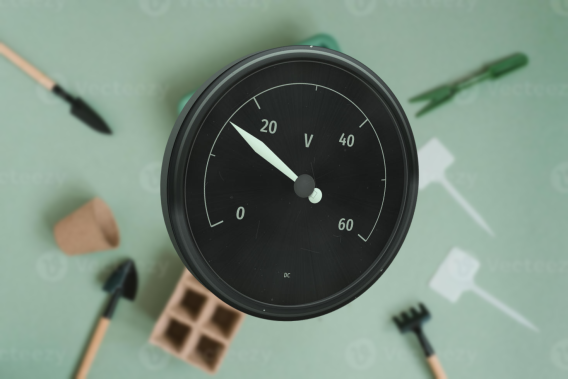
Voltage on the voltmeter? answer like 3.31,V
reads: 15,V
